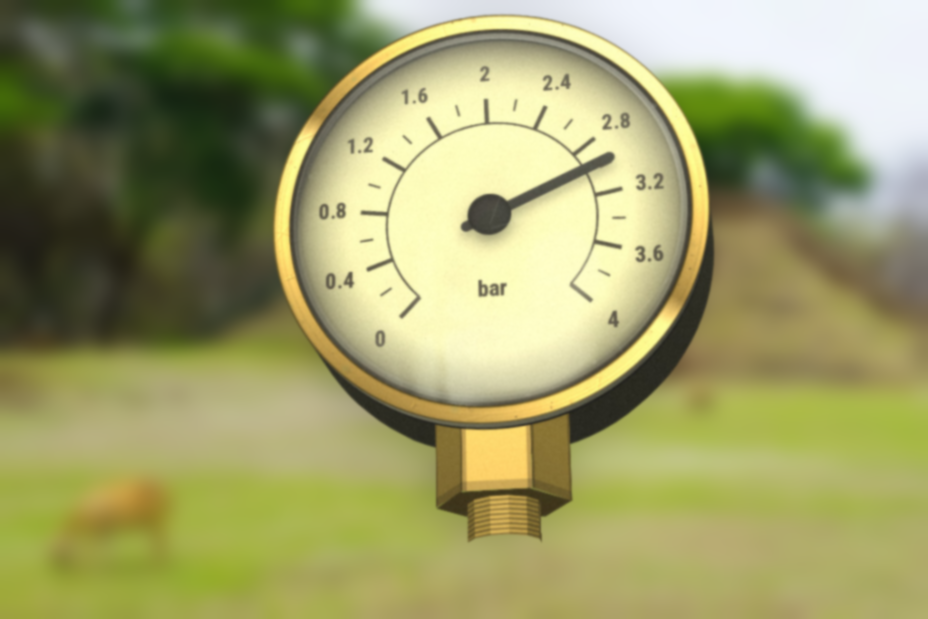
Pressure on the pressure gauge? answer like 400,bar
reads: 3,bar
